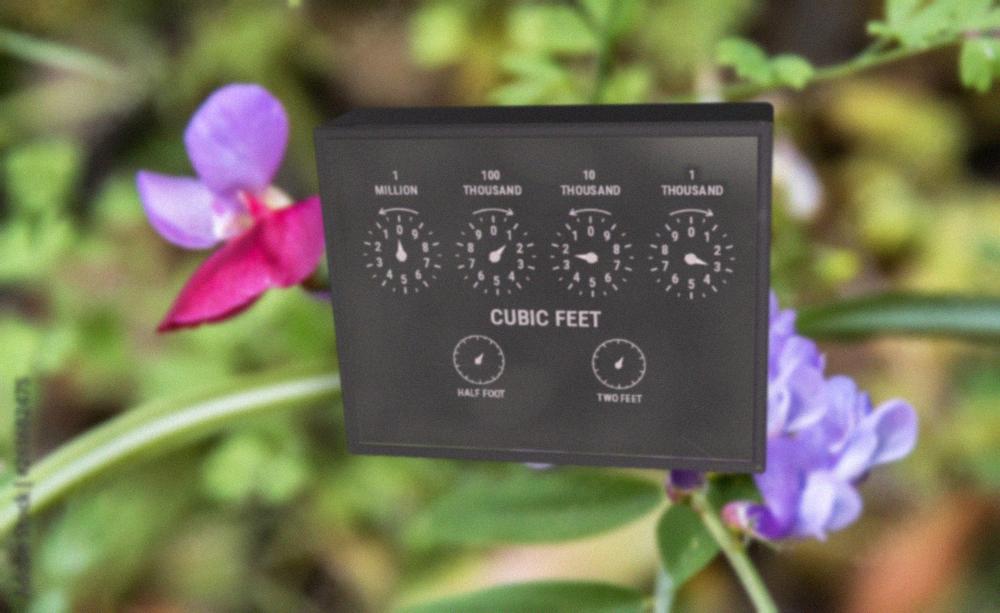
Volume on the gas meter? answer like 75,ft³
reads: 12300,ft³
